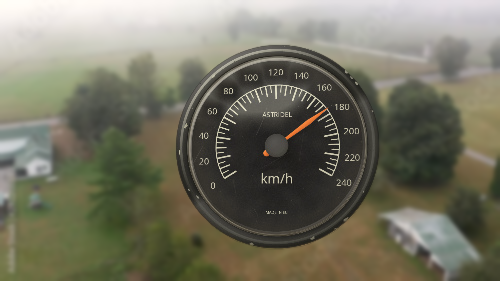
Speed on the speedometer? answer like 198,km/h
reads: 175,km/h
